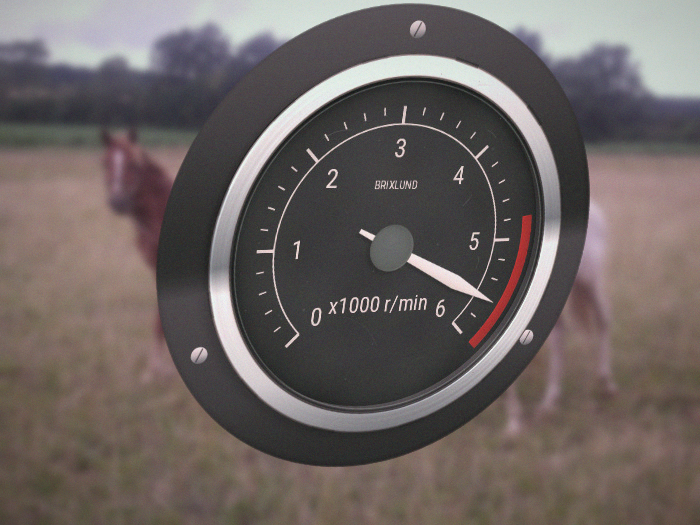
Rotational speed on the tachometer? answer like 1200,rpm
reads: 5600,rpm
